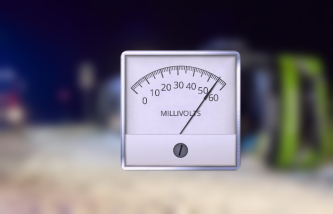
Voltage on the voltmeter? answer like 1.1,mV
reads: 55,mV
